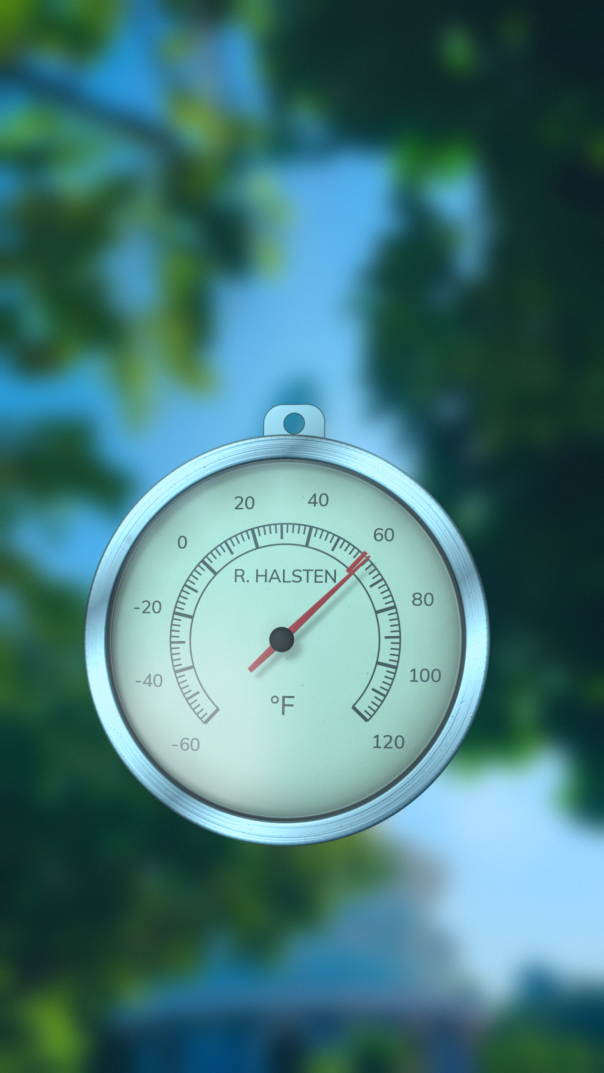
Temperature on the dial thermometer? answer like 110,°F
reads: 62,°F
